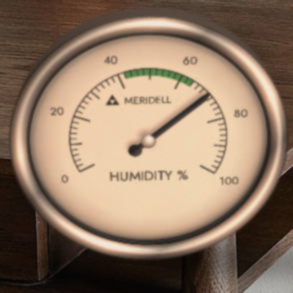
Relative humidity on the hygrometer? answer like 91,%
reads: 70,%
